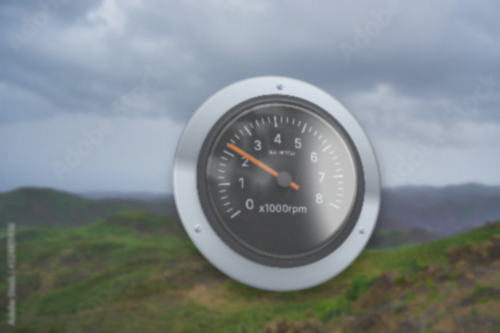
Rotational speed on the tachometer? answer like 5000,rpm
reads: 2200,rpm
